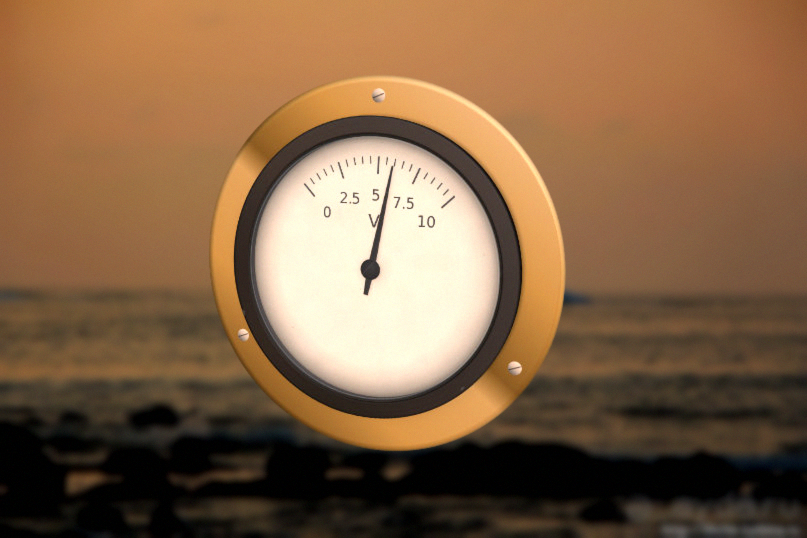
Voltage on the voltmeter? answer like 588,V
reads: 6,V
